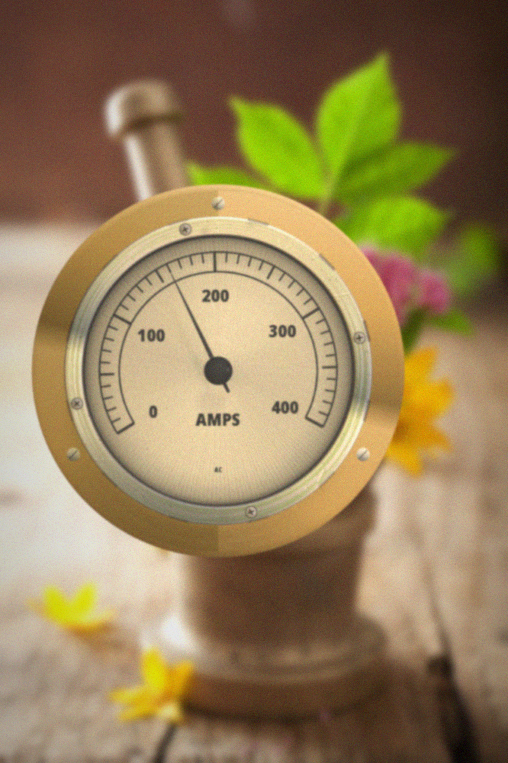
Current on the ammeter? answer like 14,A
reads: 160,A
